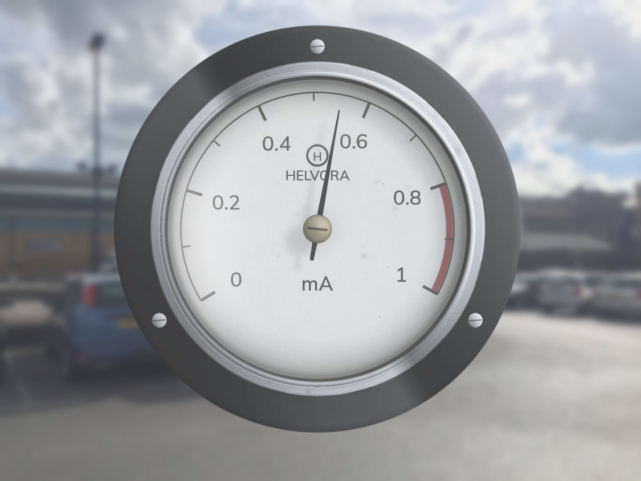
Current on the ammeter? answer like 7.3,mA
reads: 0.55,mA
